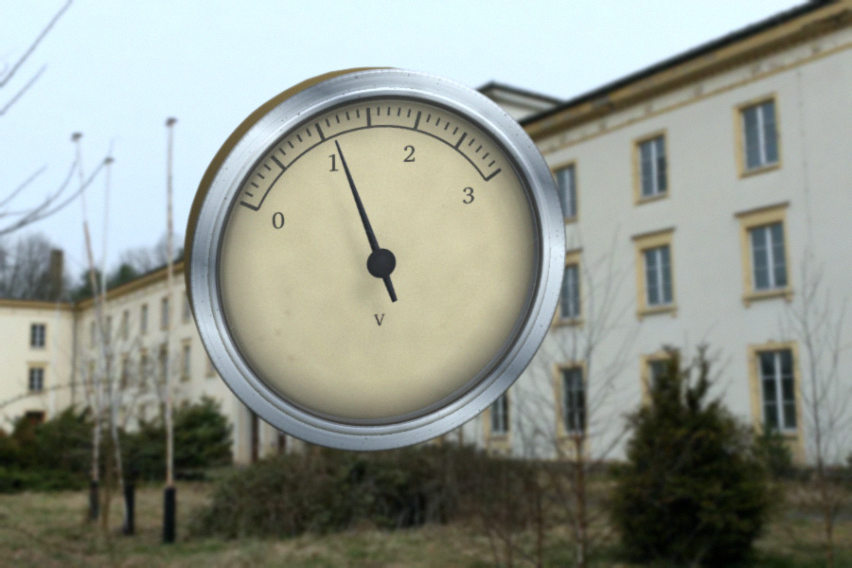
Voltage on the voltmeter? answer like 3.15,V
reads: 1.1,V
